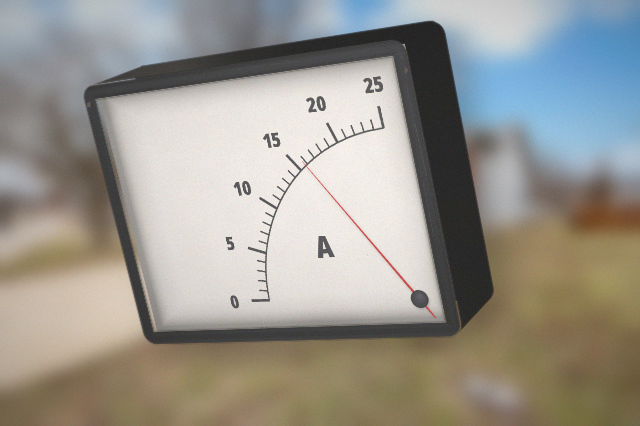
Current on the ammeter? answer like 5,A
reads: 16,A
